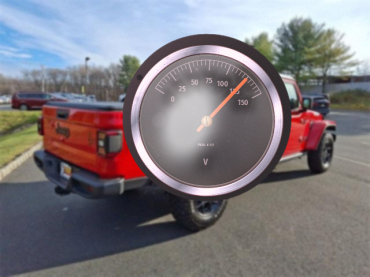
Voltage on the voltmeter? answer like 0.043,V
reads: 125,V
